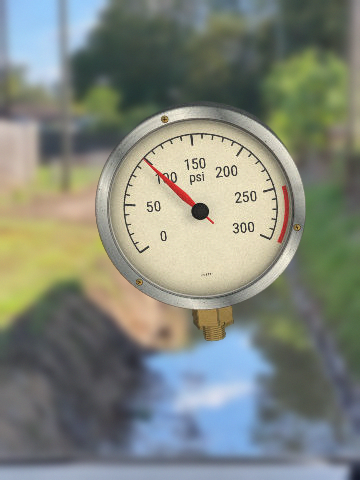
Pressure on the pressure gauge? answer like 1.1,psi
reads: 100,psi
